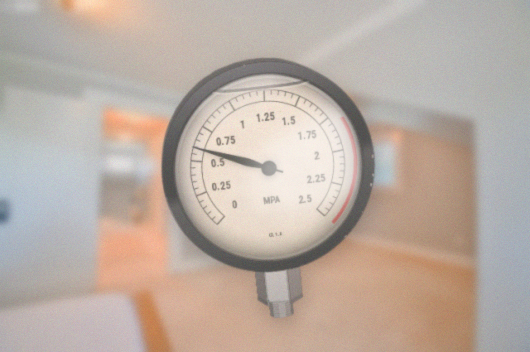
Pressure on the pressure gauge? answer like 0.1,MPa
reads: 0.6,MPa
